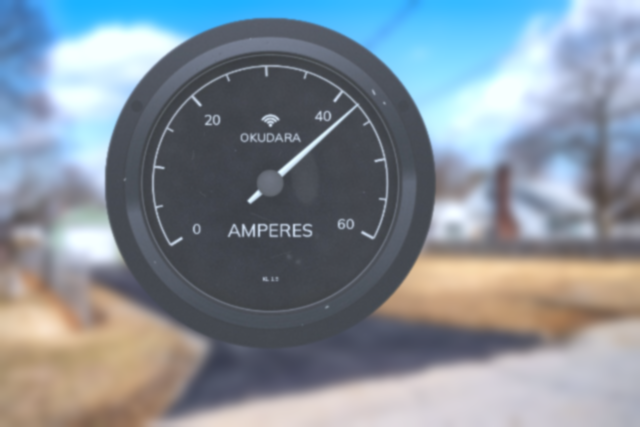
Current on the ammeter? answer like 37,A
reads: 42.5,A
